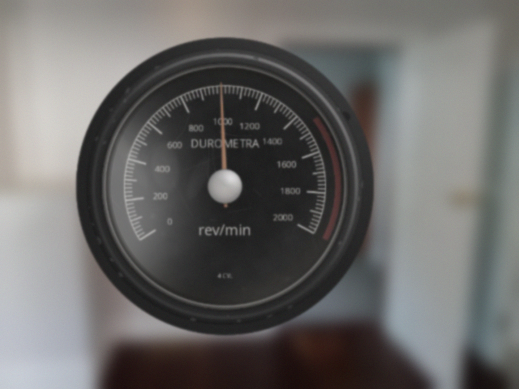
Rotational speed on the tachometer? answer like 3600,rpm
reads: 1000,rpm
